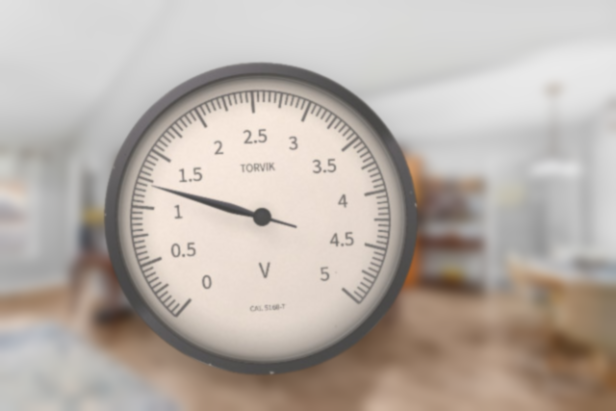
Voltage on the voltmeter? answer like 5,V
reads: 1.2,V
